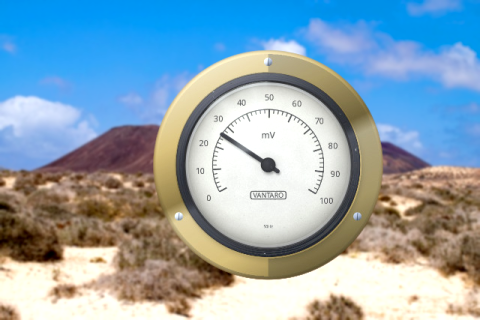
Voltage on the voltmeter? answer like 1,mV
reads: 26,mV
